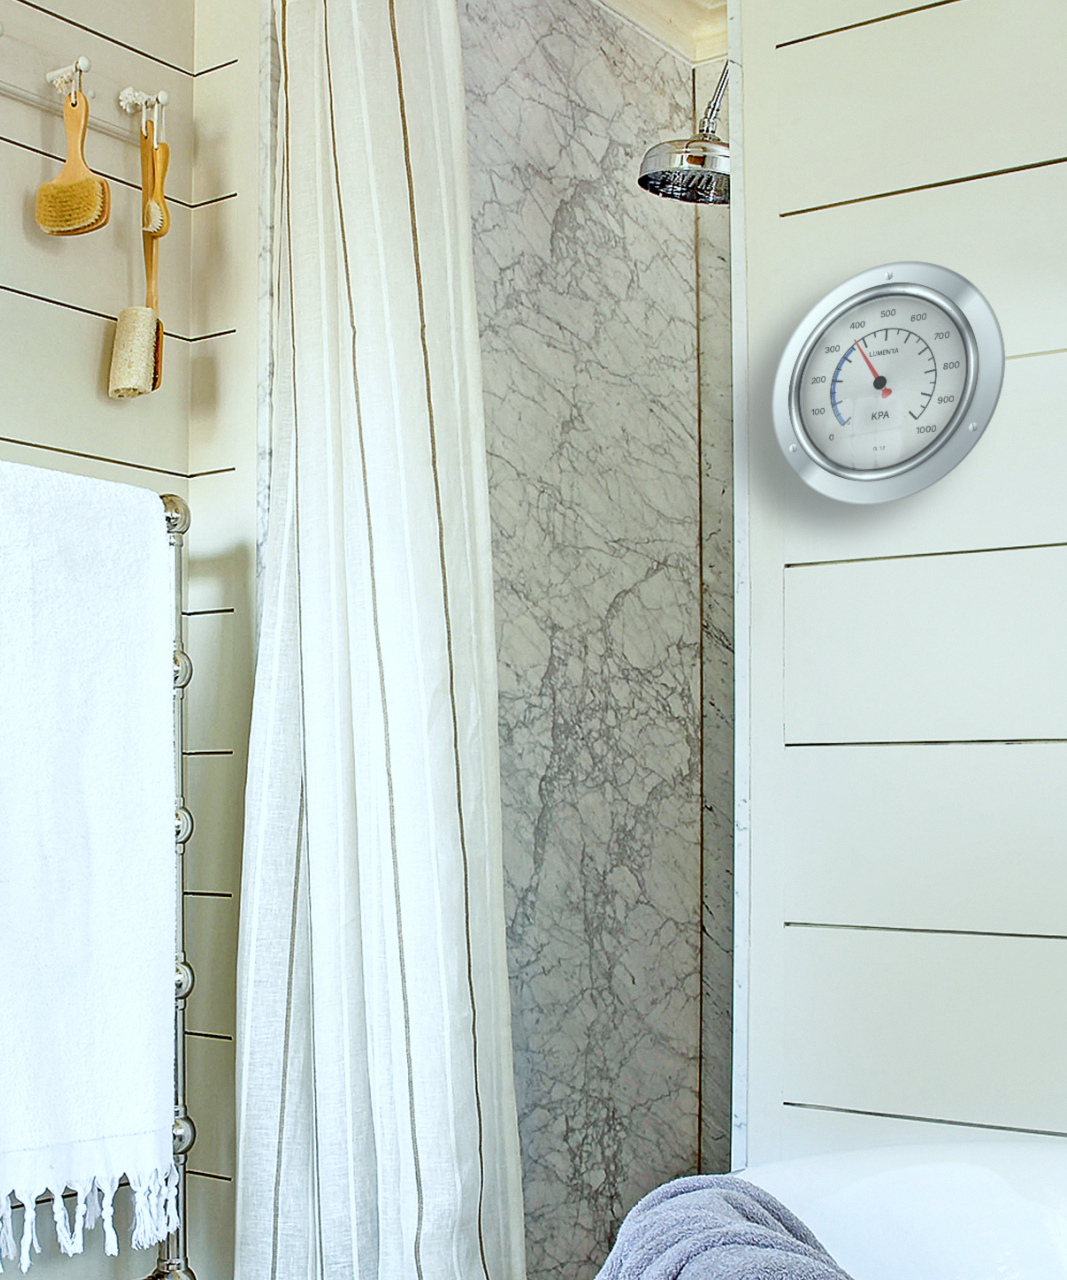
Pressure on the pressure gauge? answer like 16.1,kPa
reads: 375,kPa
